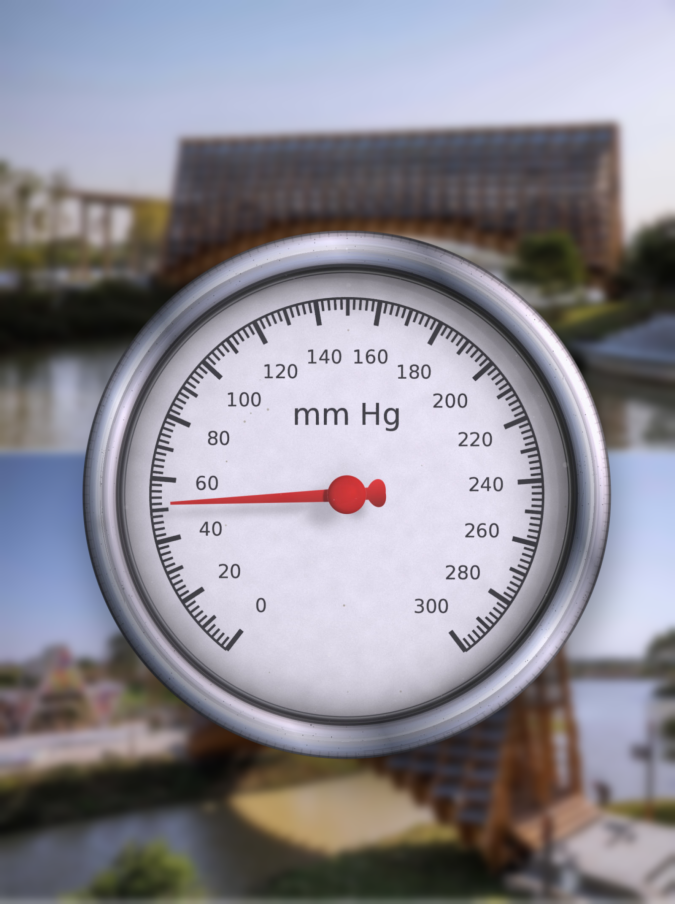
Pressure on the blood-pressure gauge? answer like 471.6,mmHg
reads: 52,mmHg
